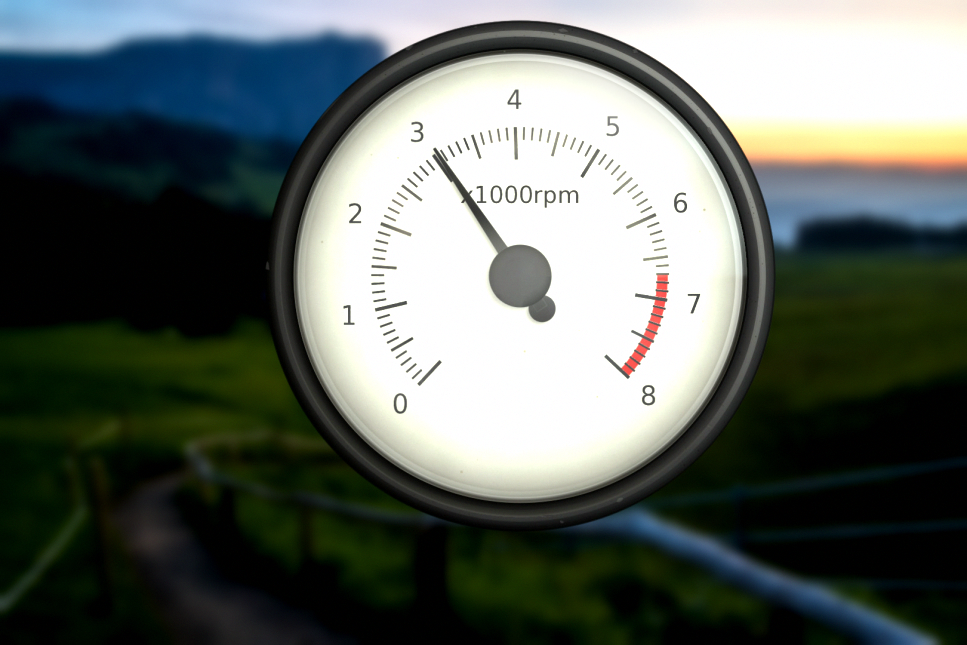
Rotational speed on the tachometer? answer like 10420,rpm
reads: 3050,rpm
